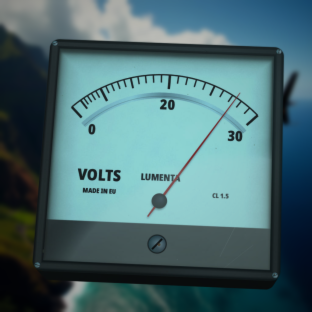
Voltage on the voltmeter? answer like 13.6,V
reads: 27.5,V
